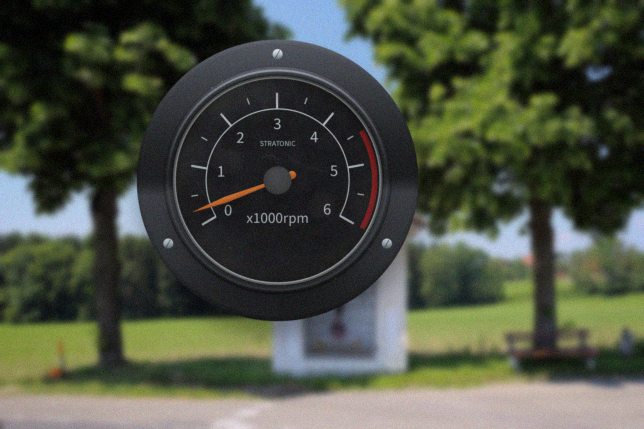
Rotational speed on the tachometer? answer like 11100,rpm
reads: 250,rpm
